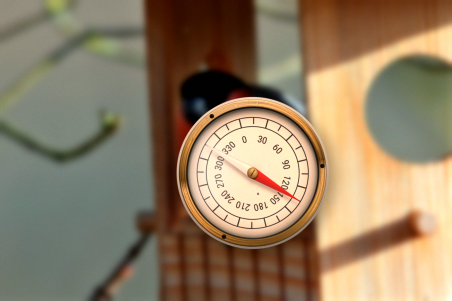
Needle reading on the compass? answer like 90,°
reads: 135,°
